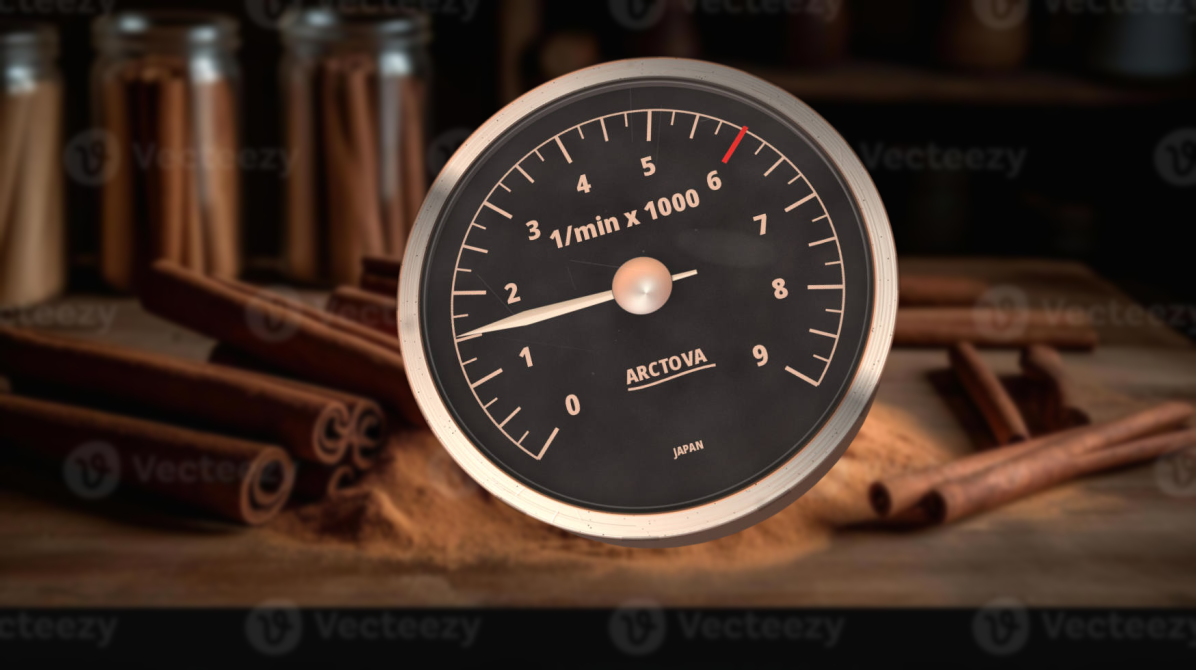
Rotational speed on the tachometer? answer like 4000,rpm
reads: 1500,rpm
